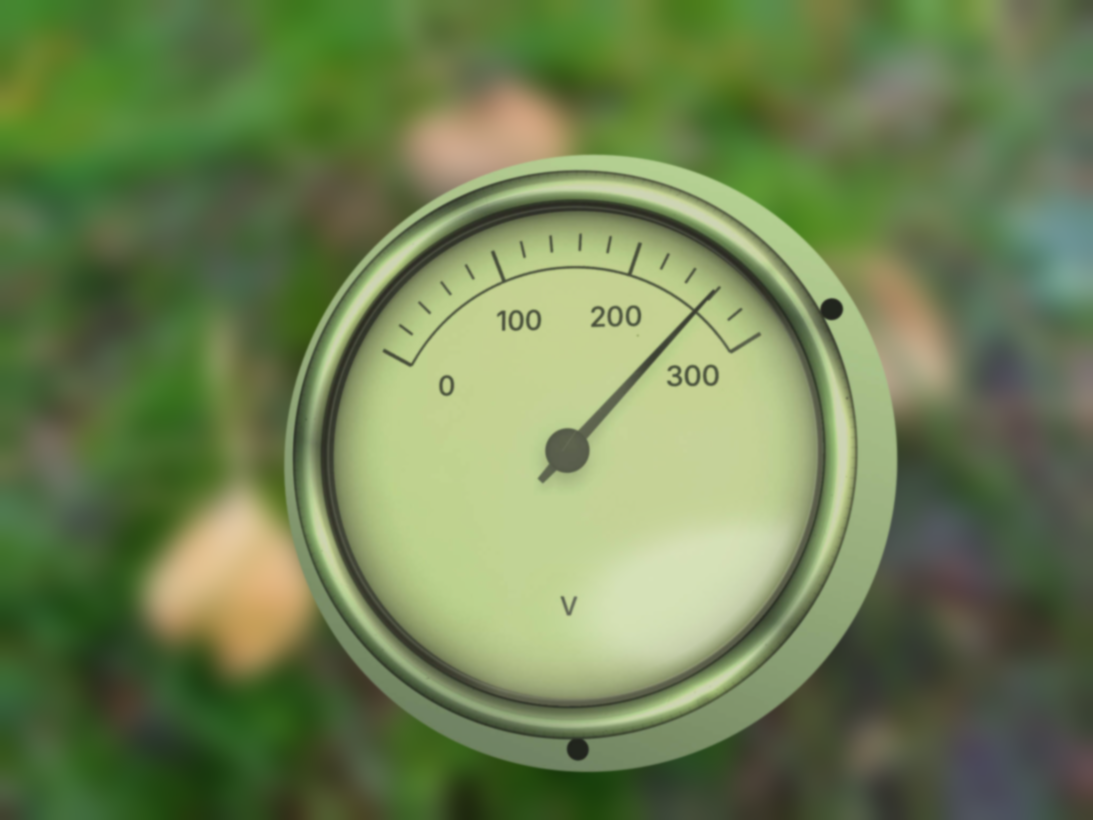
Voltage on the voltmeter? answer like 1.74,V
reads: 260,V
